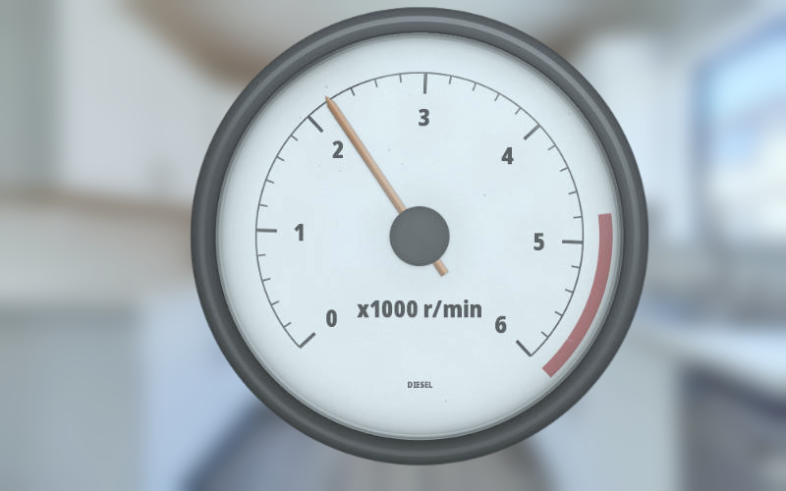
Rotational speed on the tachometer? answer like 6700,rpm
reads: 2200,rpm
